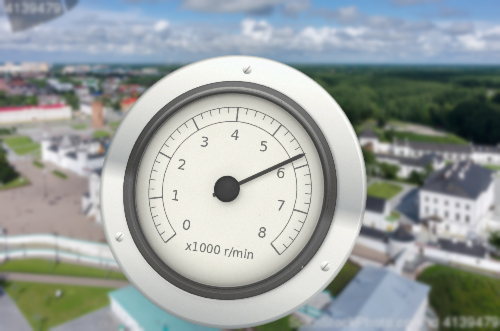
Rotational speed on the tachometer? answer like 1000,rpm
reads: 5800,rpm
